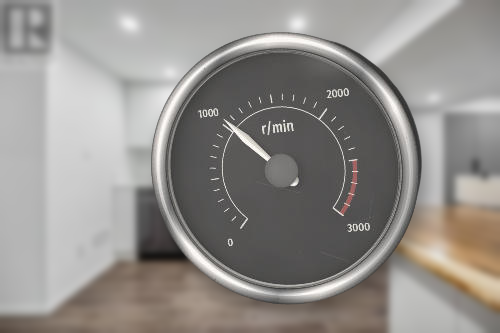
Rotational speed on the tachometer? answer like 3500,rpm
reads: 1050,rpm
